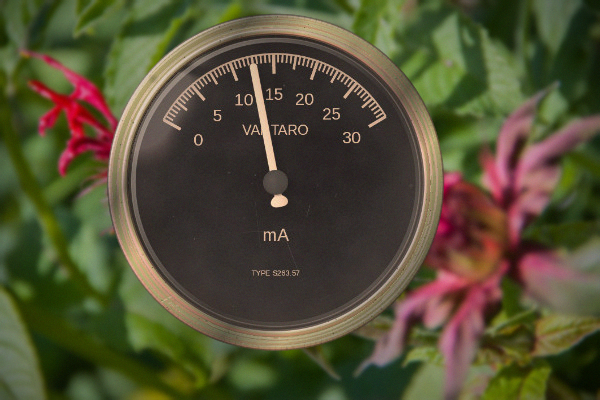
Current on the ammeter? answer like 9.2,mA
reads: 12.5,mA
